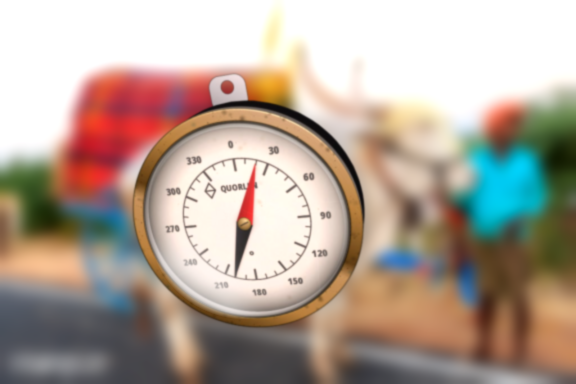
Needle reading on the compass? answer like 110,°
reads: 20,°
